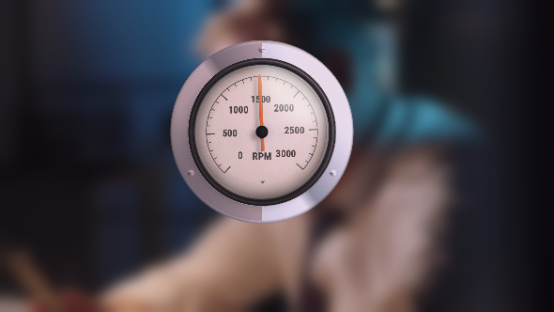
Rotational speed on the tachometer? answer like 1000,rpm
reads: 1500,rpm
